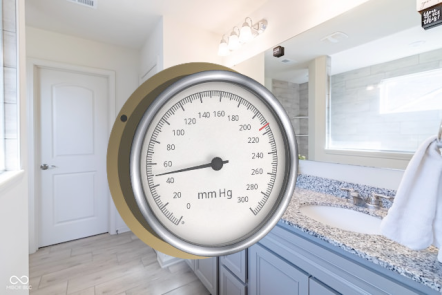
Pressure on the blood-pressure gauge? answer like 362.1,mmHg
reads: 50,mmHg
